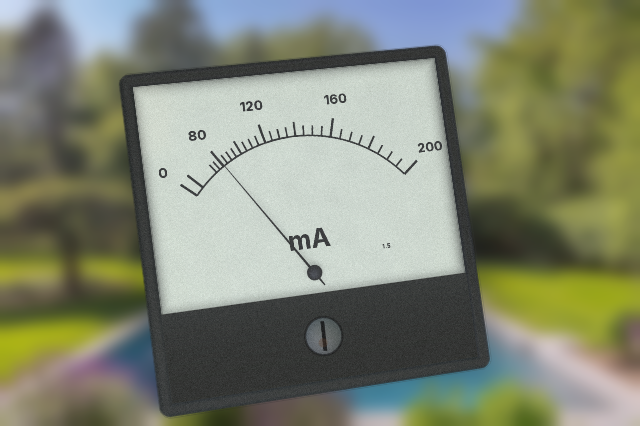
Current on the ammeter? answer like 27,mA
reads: 80,mA
